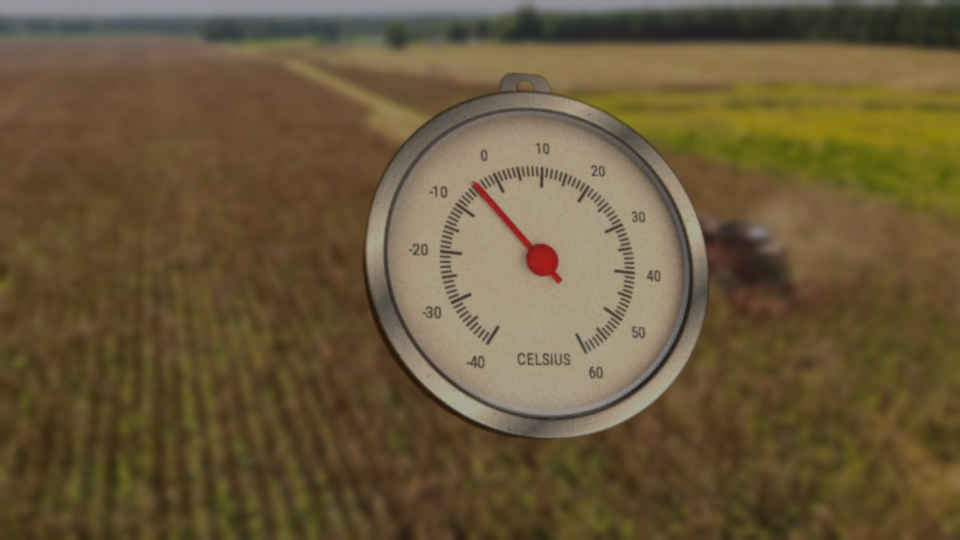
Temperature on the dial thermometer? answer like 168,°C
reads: -5,°C
